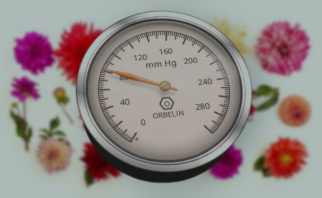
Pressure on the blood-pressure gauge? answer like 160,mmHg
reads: 80,mmHg
